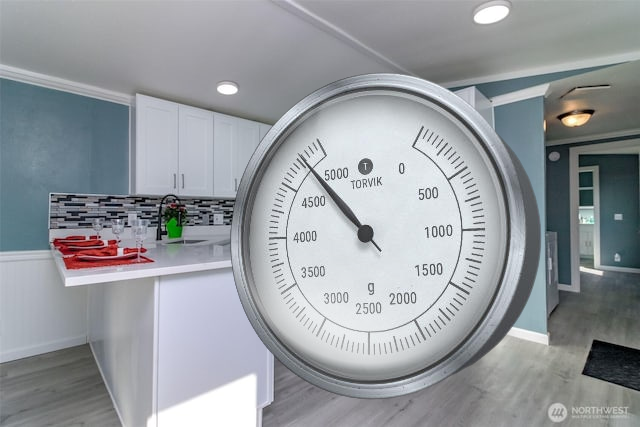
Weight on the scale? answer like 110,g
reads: 4800,g
